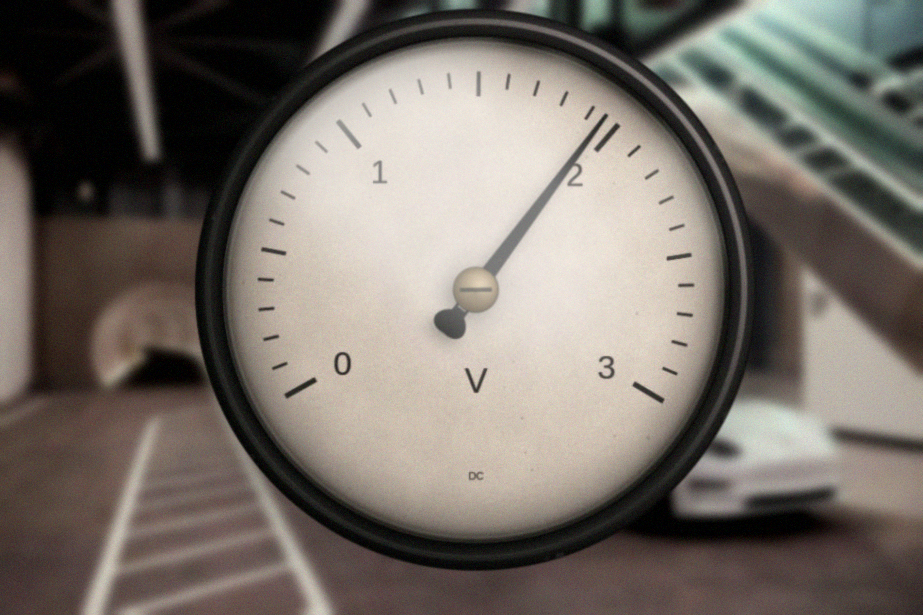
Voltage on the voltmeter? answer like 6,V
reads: 1.95,V
